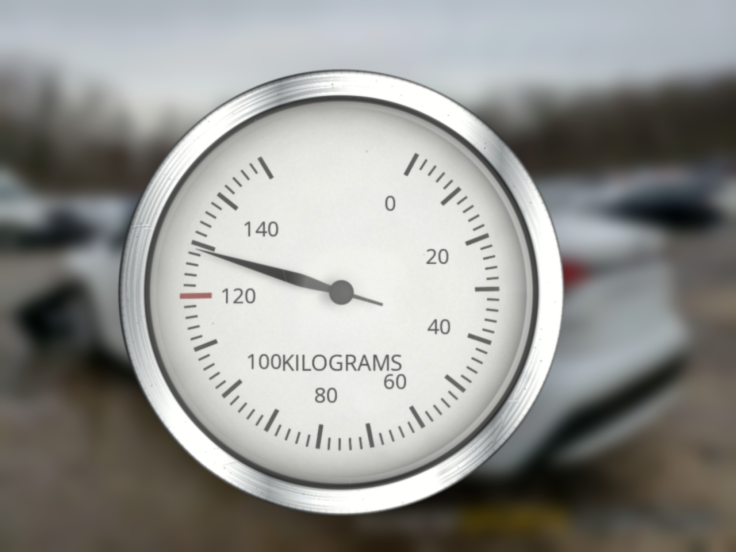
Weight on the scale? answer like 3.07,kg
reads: 129,kg
